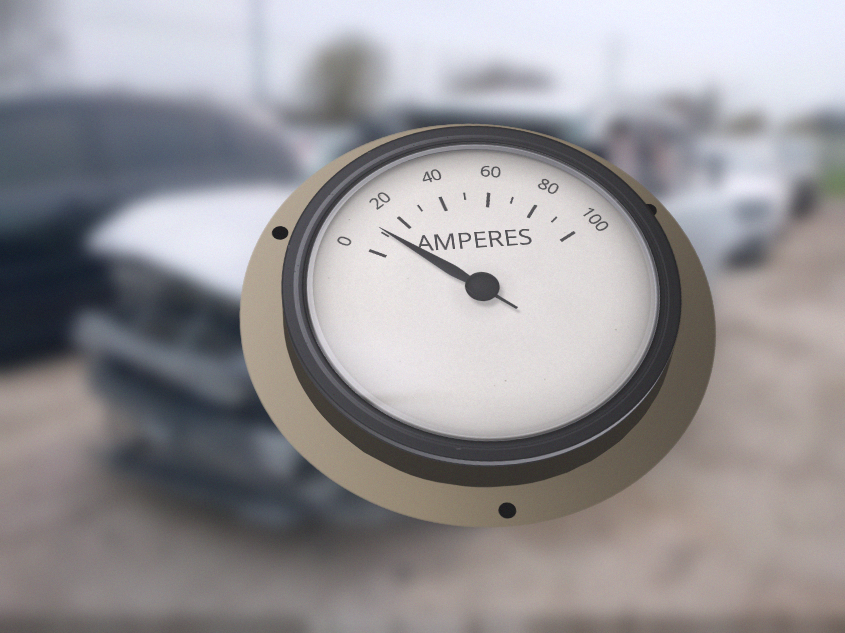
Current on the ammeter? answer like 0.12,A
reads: 10,A
